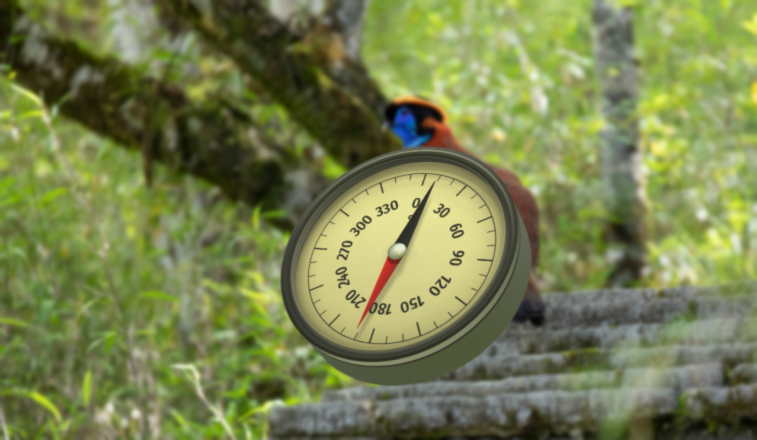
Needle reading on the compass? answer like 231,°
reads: 190,°
